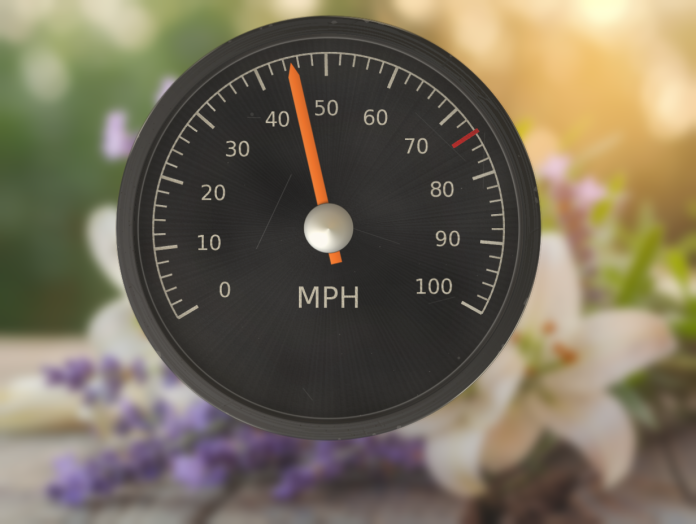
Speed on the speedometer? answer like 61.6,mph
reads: 45,mph
